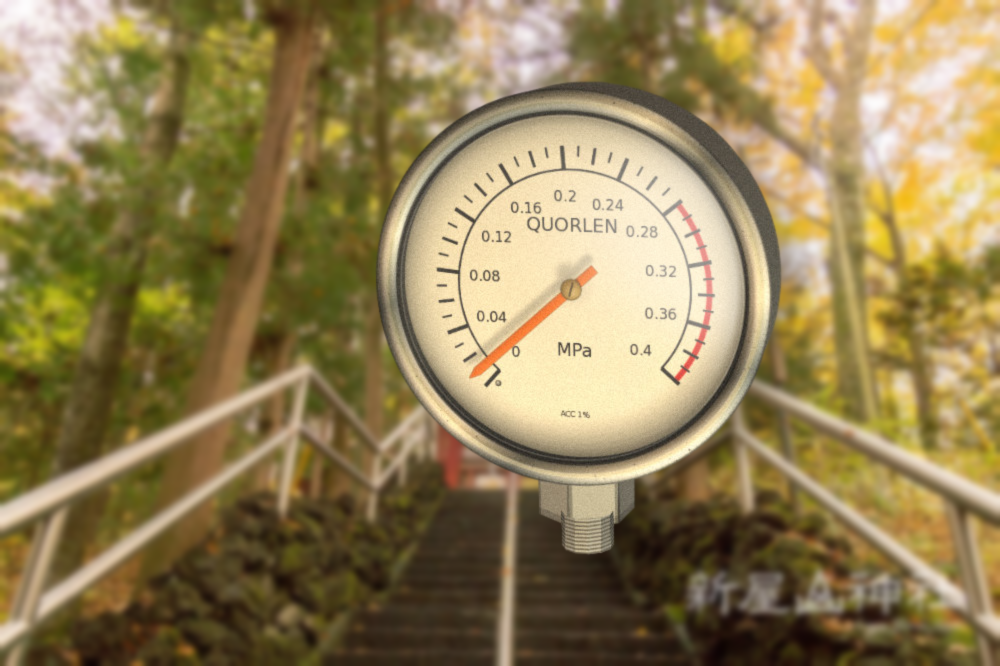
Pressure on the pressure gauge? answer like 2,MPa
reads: 0.01,MPa
